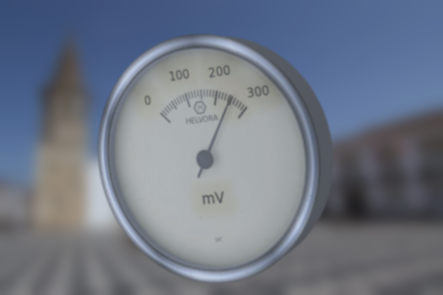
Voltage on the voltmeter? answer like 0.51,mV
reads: 250,mV
